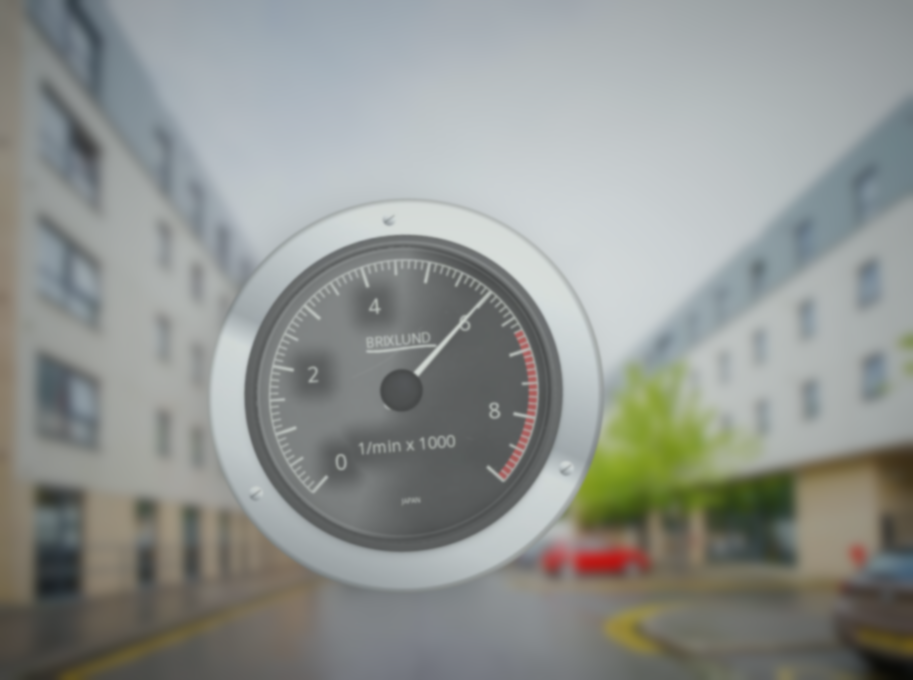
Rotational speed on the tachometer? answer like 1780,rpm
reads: 6000,rpm
